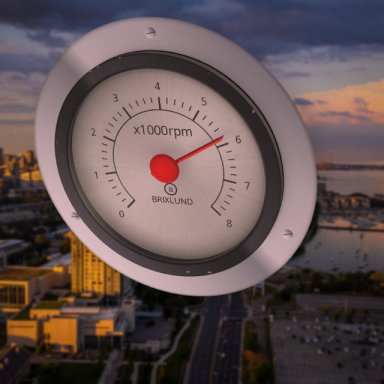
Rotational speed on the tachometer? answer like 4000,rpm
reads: 5800,rpm
